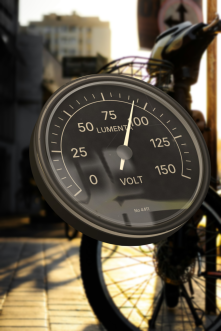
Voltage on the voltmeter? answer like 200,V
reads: 92.5,V
